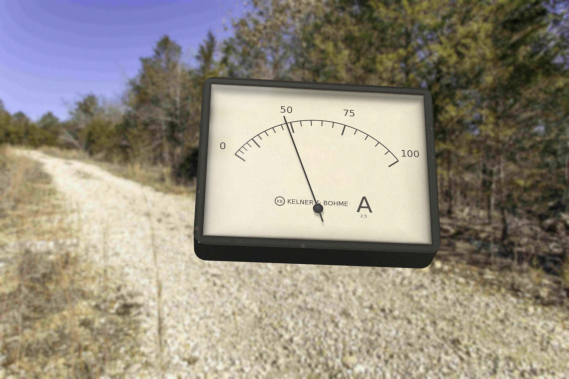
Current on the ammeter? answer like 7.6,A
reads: 47.5,A
